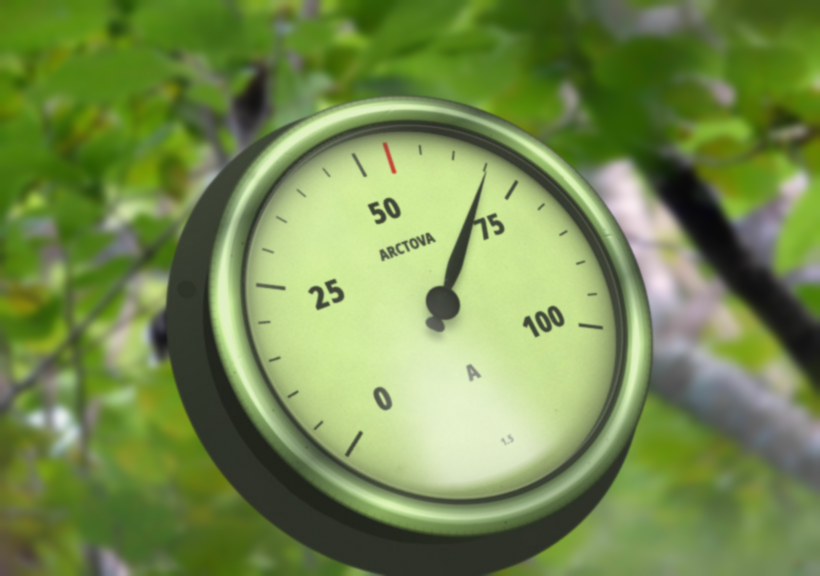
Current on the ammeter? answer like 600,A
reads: 70,A
